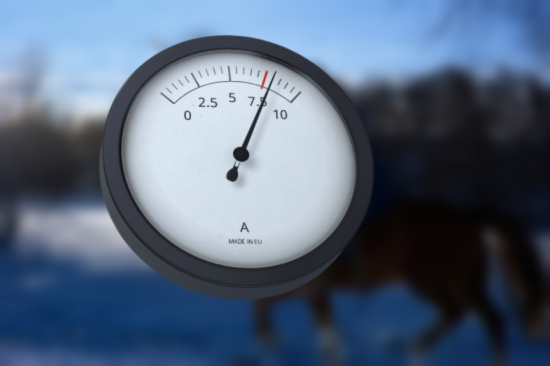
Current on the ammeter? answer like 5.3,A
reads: 8,A
